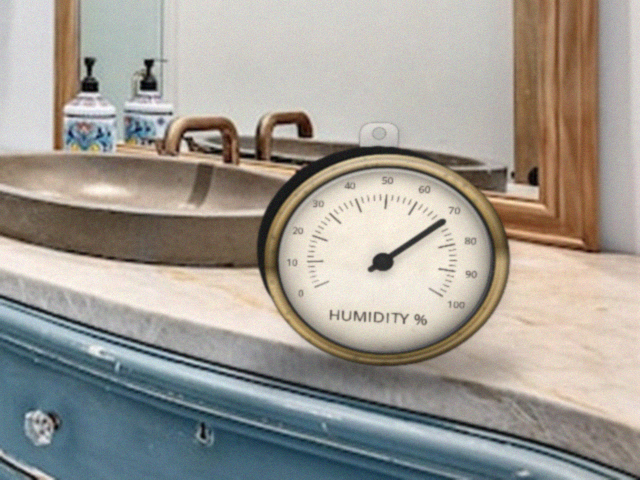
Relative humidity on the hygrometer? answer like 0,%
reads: 70,%
